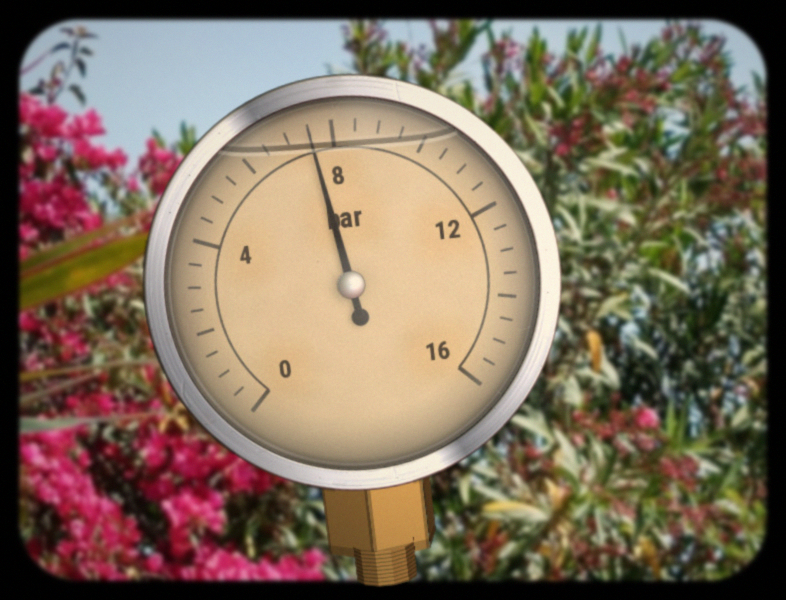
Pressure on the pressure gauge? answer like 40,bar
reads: 7.5,bar
